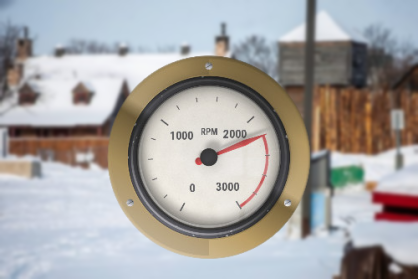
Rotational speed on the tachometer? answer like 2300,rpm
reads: 2200,rpm
